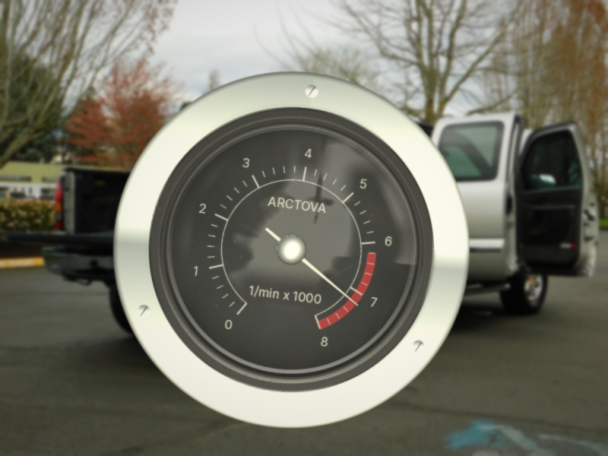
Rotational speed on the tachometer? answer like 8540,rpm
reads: 7200,rpm
